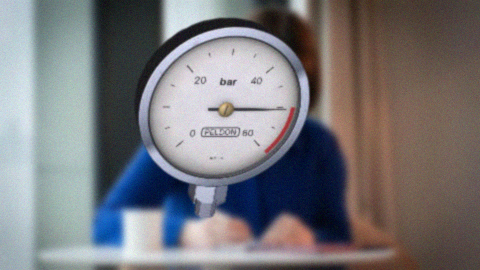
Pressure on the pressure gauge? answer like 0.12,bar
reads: 50,bar
